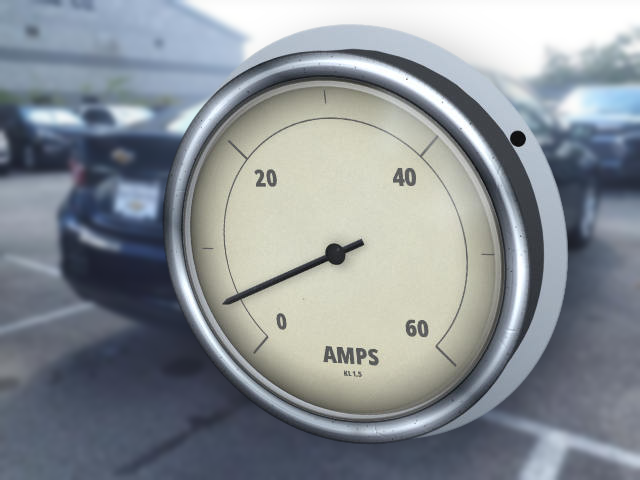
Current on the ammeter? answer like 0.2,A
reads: 5,A
